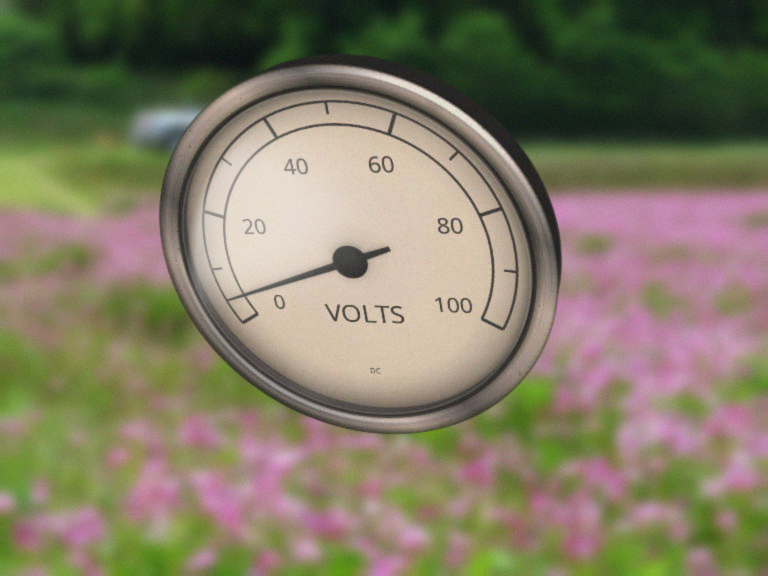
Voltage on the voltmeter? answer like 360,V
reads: 5,V
